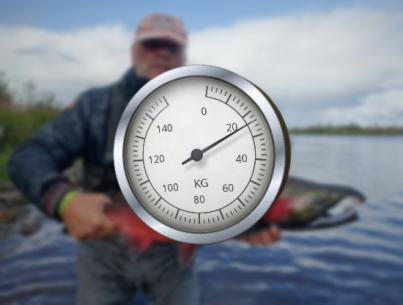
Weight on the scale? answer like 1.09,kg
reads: 24,kg
